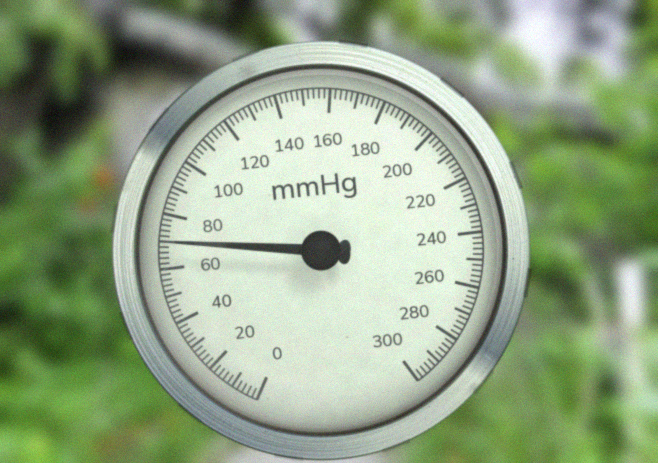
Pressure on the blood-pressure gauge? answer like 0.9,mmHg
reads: 70,mmHg
